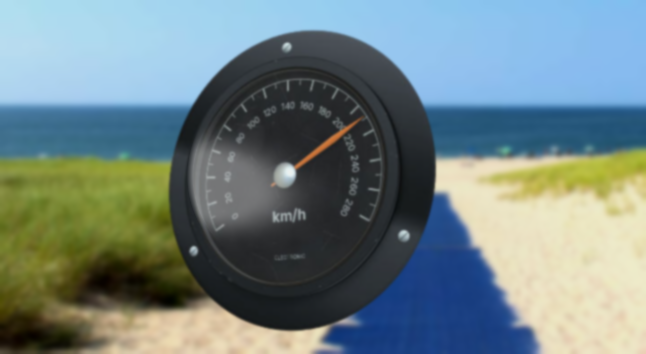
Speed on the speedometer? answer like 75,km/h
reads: 210,km/h
